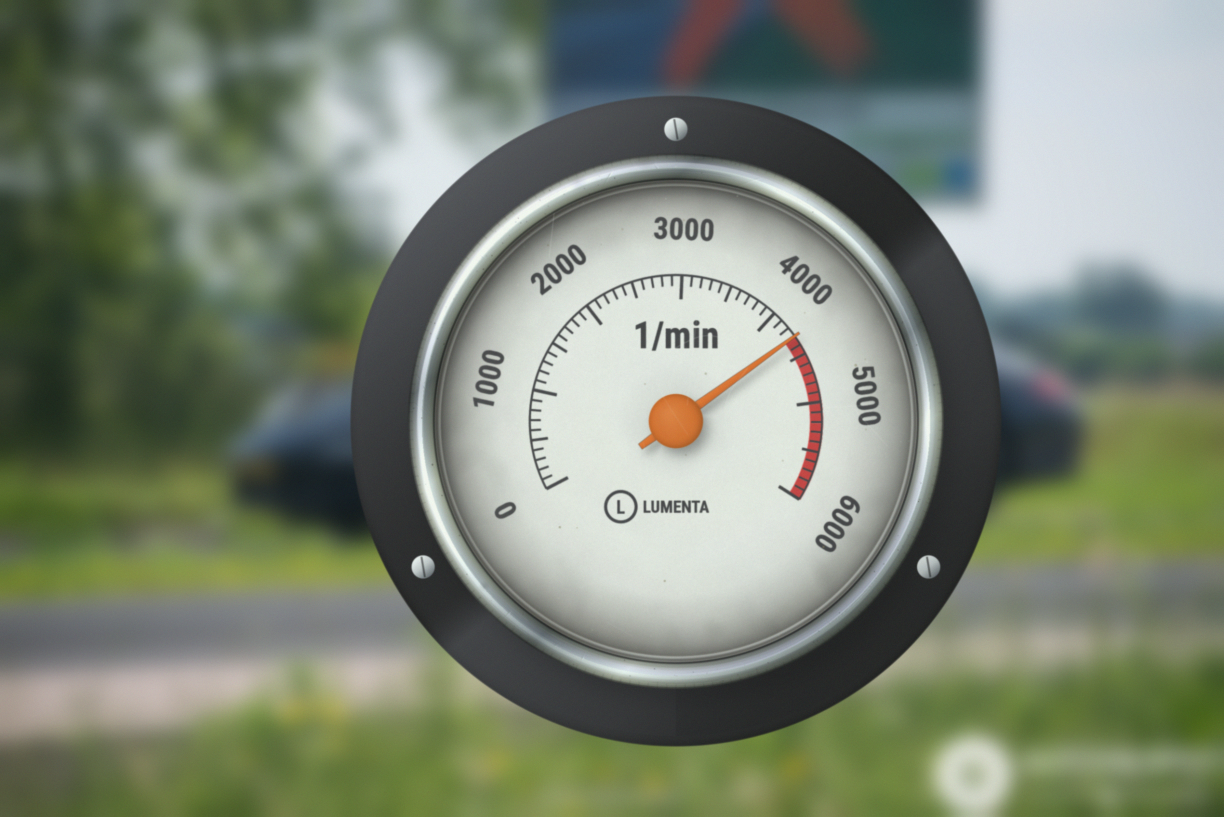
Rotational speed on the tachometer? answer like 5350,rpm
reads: 4300,rpm
